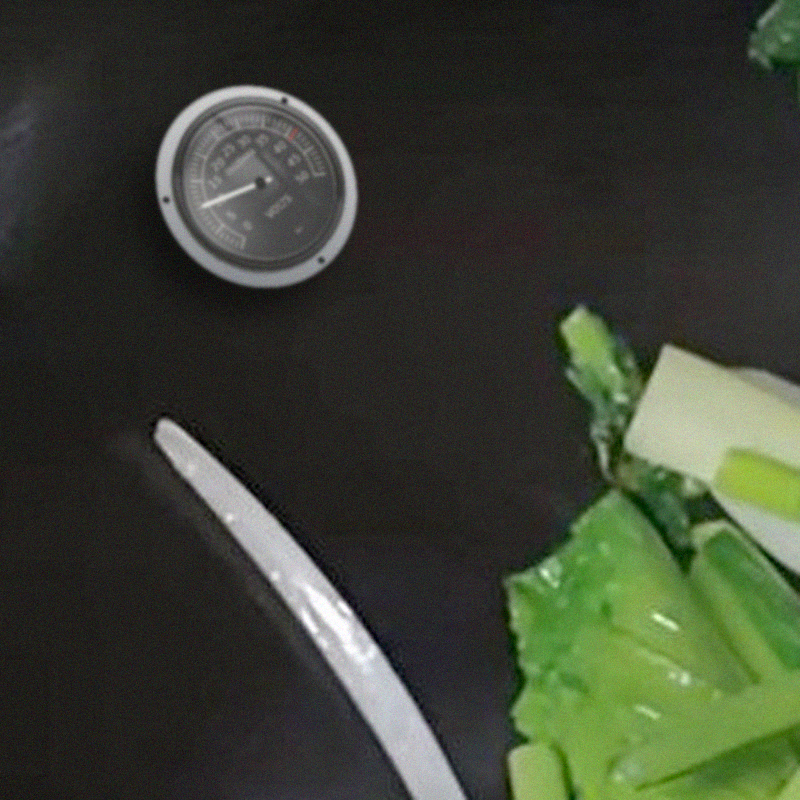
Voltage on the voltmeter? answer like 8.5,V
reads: 10,V
